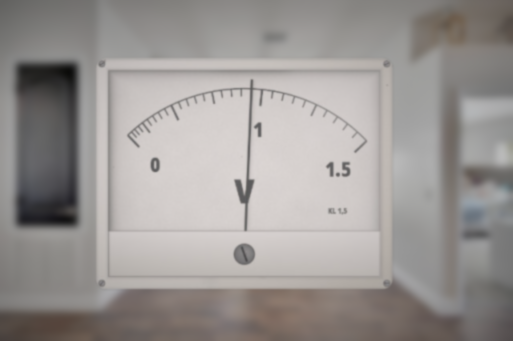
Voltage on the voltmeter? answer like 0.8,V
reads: 0.95,V
